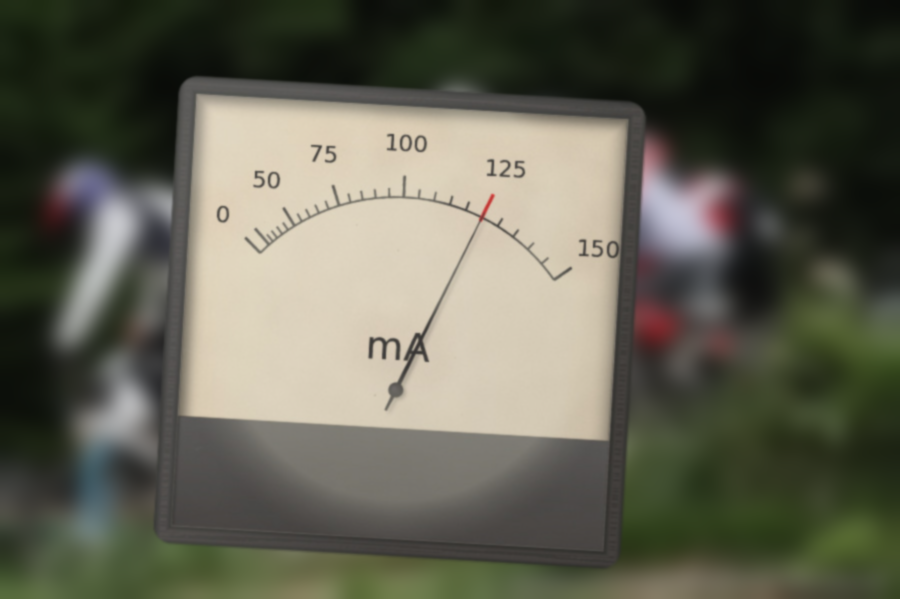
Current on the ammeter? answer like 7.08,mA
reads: 125,mA
